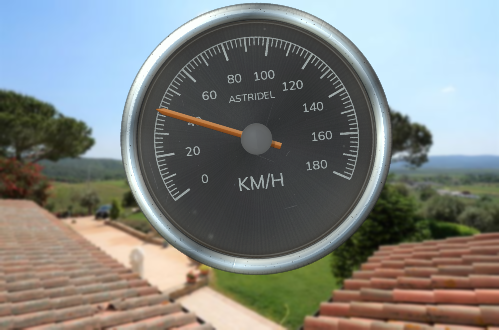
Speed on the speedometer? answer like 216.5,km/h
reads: 40,km/h
